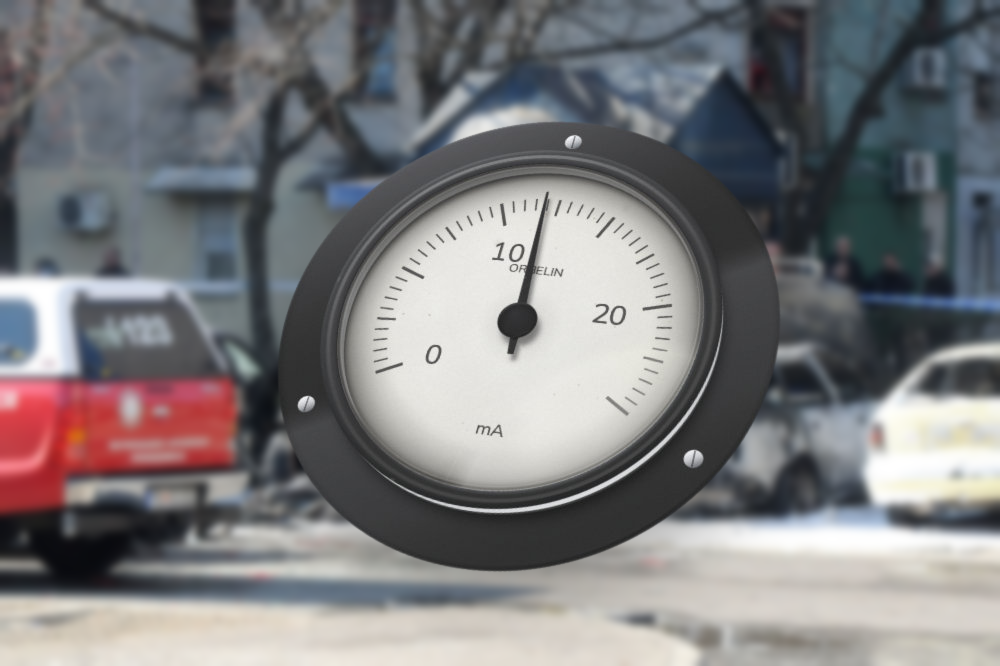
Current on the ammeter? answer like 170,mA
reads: 12,mA
